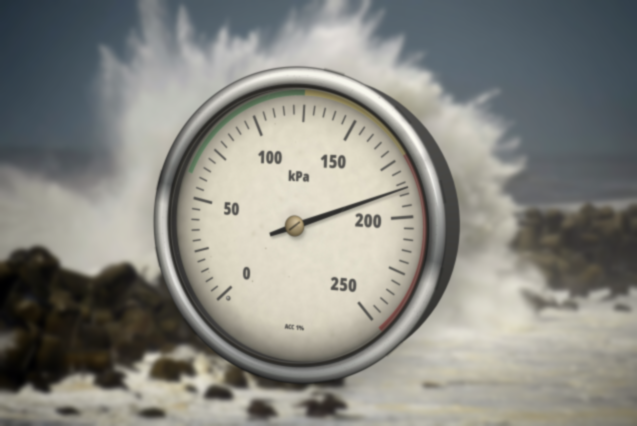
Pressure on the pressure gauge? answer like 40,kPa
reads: 187.5,kPa
